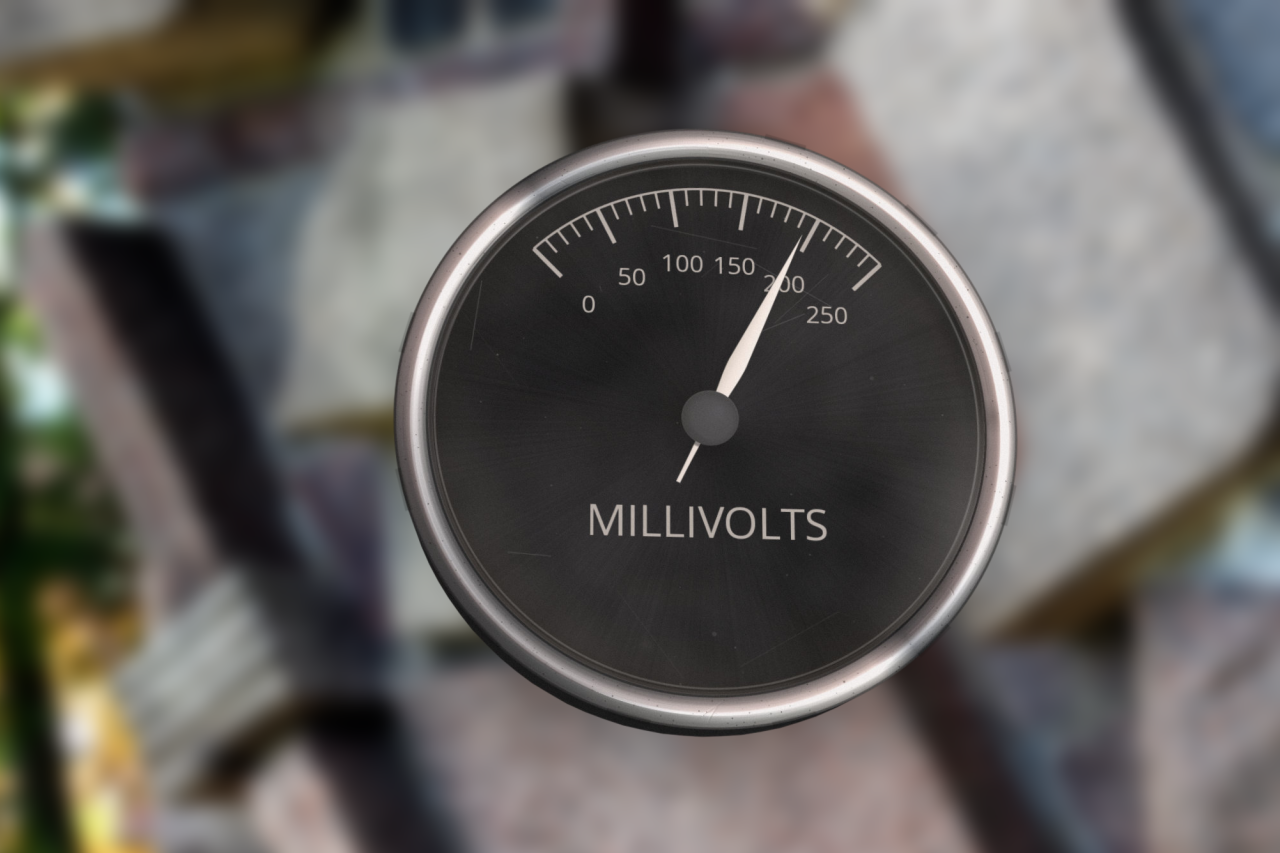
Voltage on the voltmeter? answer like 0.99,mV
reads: 195,mV
